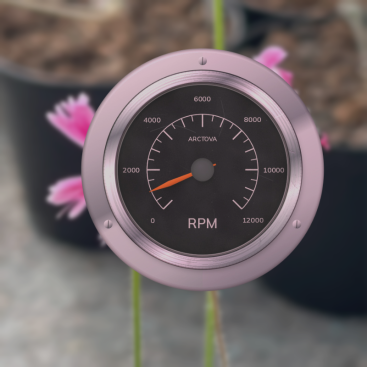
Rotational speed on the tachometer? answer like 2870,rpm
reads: 1000,rpm
